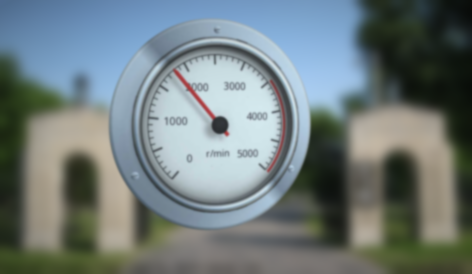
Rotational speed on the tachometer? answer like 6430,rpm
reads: 1800,rpm
